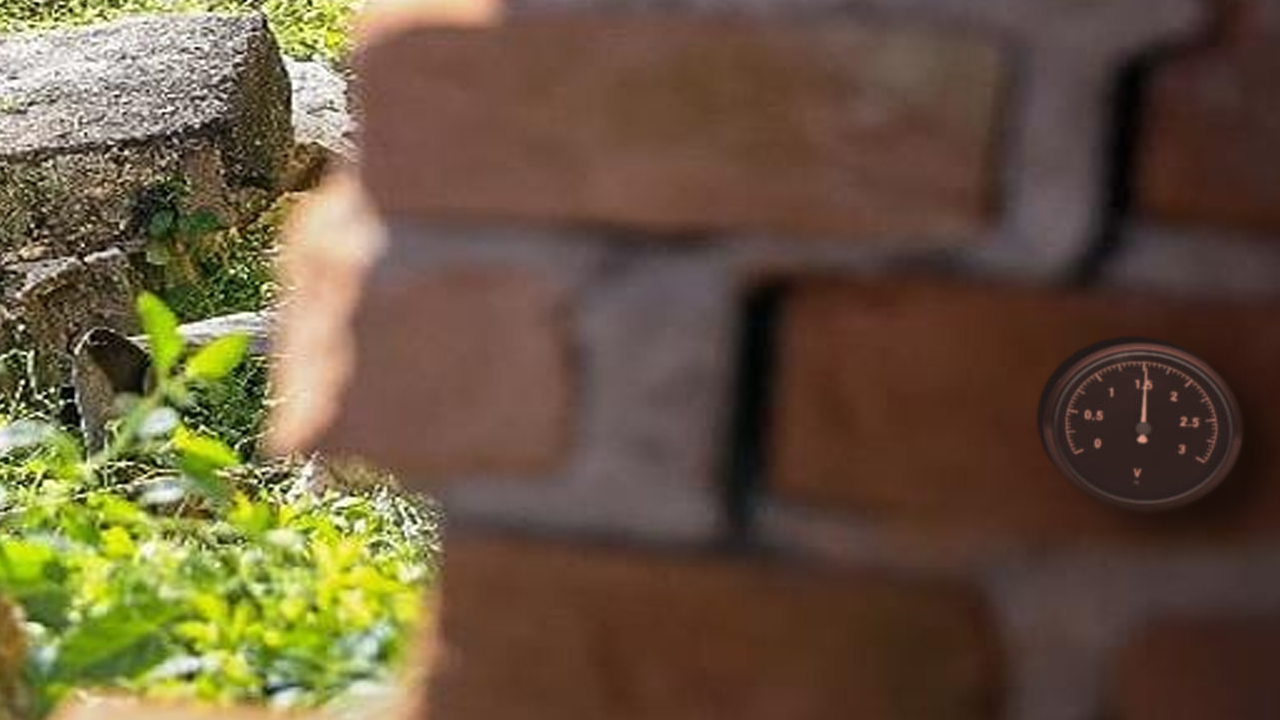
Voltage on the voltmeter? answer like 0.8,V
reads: 1.5,V
